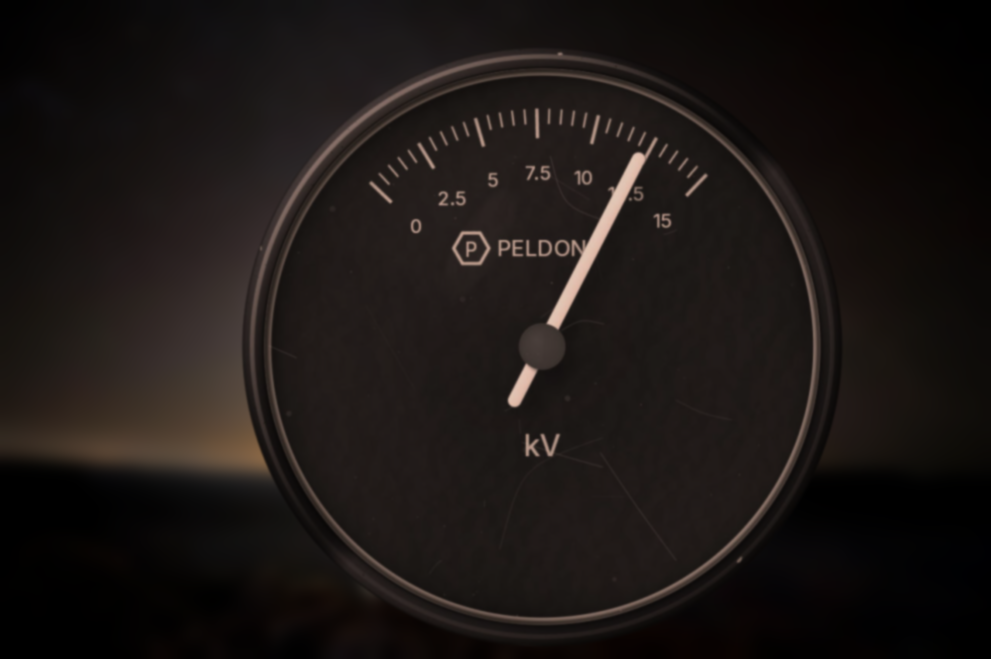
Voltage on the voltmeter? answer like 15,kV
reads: 12.25,kV
